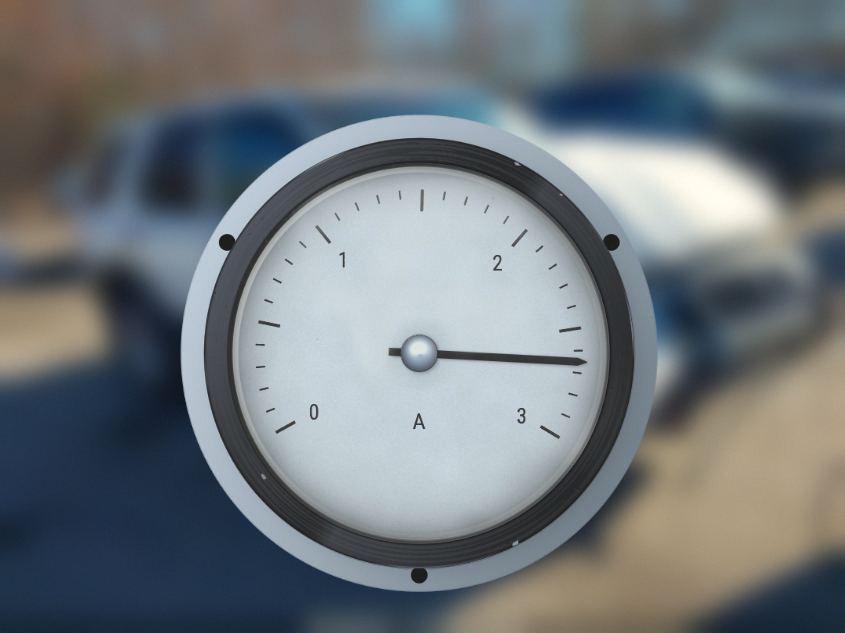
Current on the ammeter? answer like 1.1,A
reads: 2.65,A
